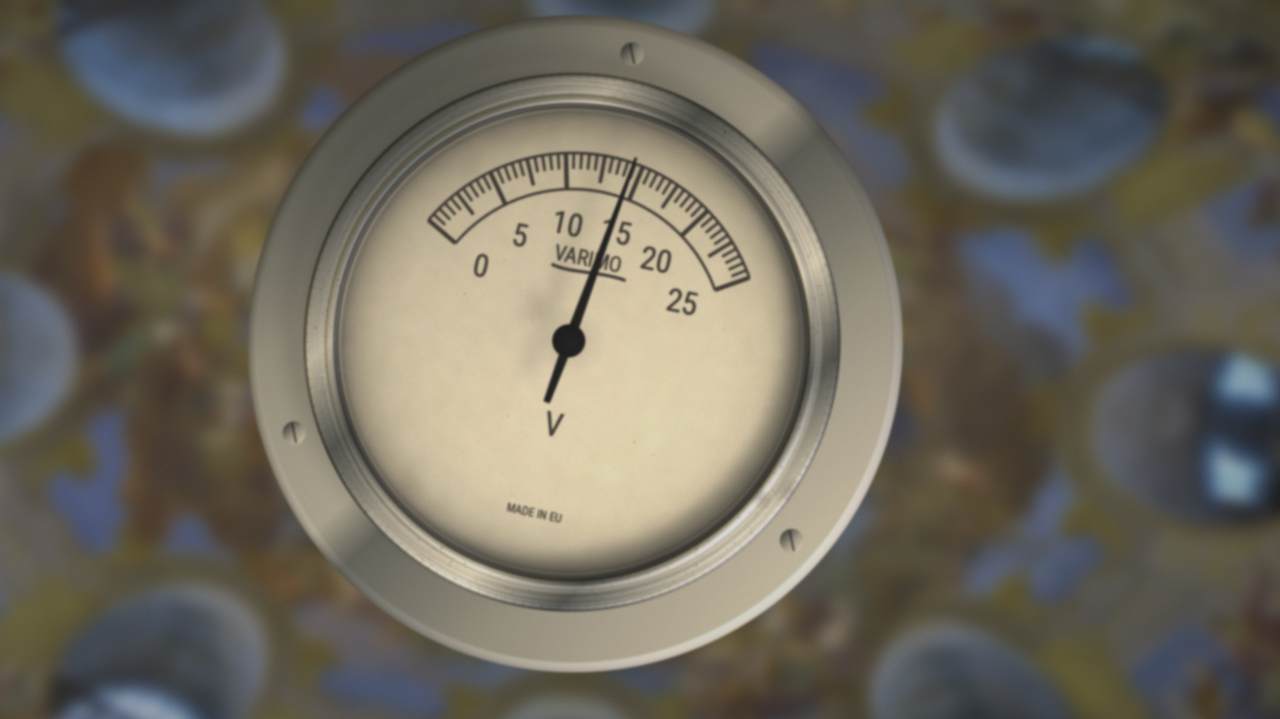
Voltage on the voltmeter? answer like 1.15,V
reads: 14.5,V
